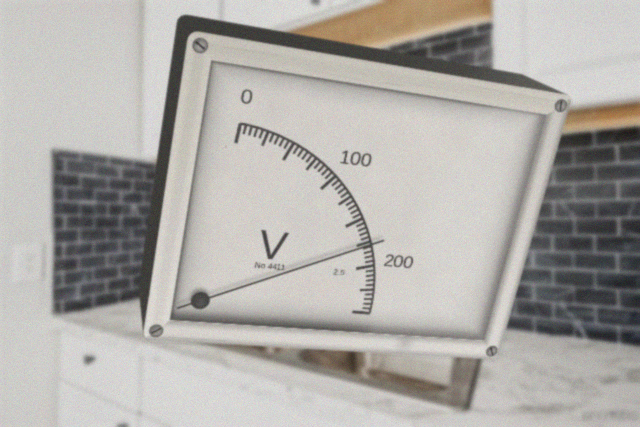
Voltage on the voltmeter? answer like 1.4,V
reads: 175,V
